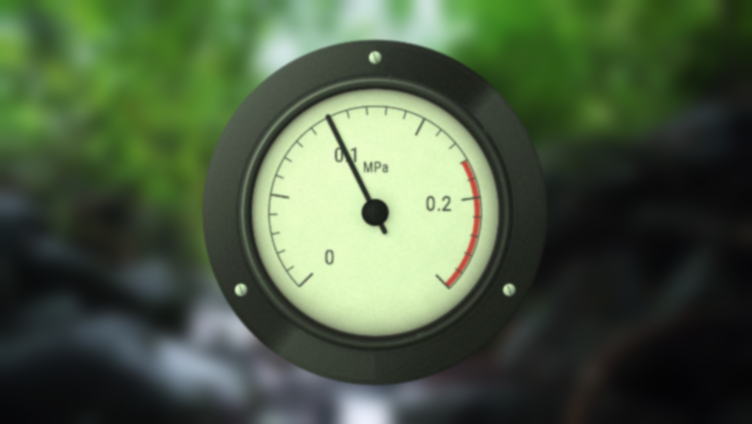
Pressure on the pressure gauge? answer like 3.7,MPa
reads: 0.1,MPa
